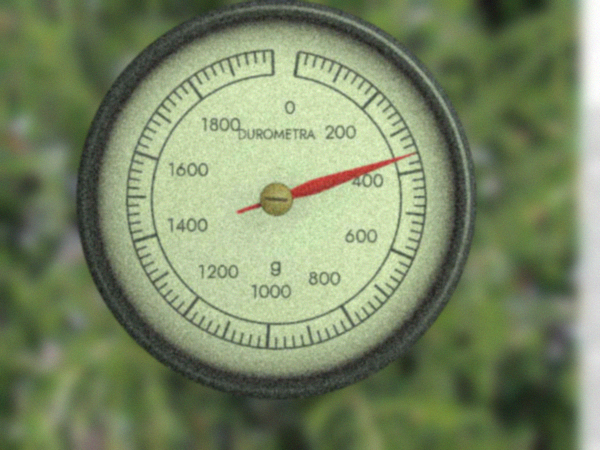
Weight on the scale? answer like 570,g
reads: 360,g
